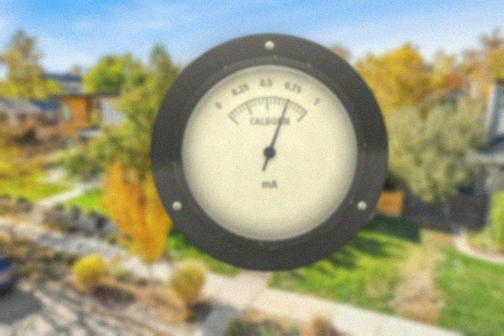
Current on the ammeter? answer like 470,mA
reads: 0.75,mA
